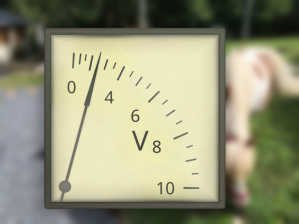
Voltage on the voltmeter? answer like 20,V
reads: 2.5,V
